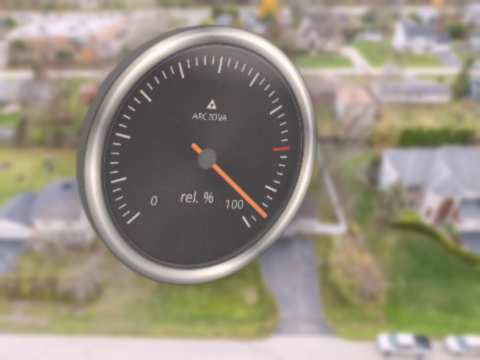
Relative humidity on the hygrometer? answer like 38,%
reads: 96,%
